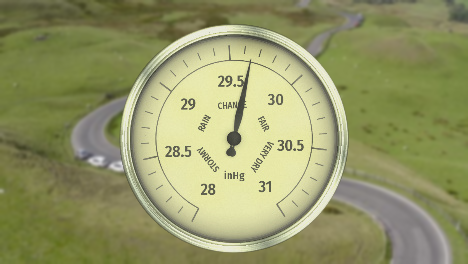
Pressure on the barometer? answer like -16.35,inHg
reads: 29.65,inHg
